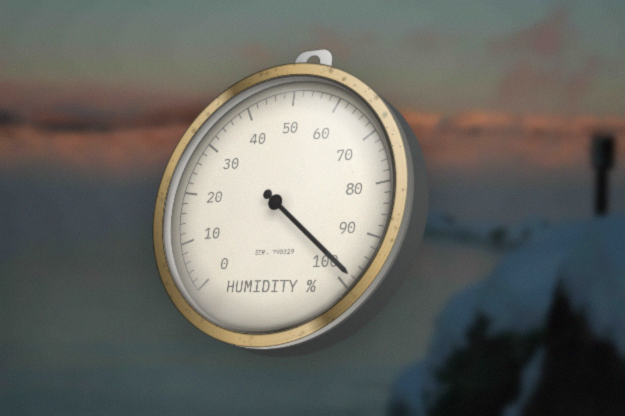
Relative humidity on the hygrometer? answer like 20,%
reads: 98,%
